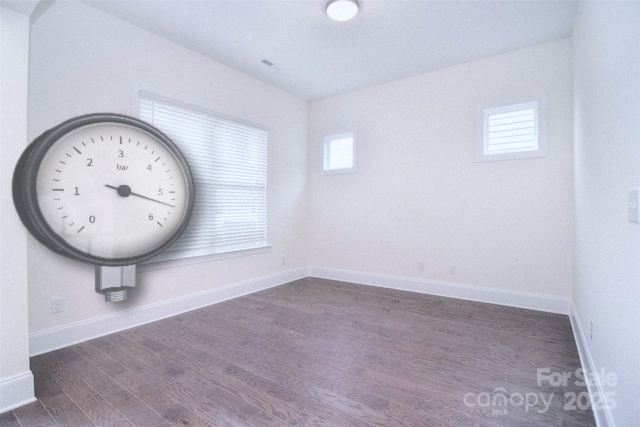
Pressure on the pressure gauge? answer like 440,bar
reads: 5.4,bar
